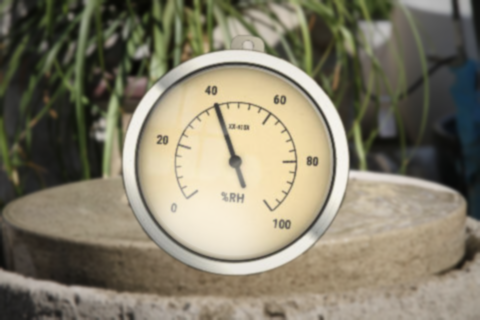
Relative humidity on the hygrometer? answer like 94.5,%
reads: 40,%
